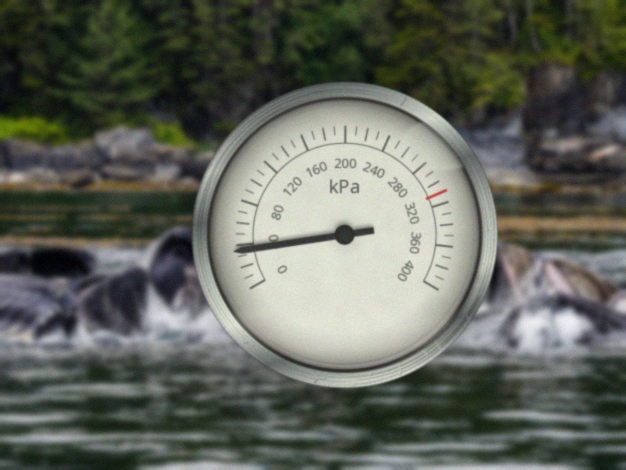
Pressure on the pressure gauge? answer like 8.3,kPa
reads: 35,kPa
